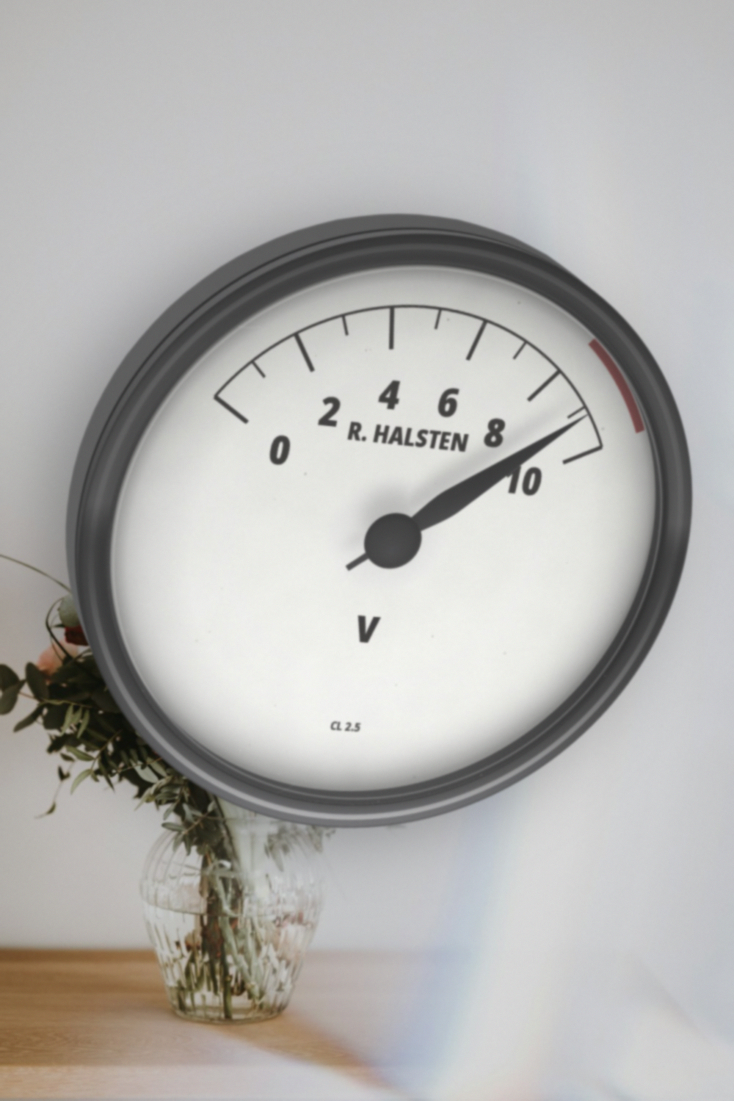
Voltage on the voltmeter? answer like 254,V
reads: 9,V
